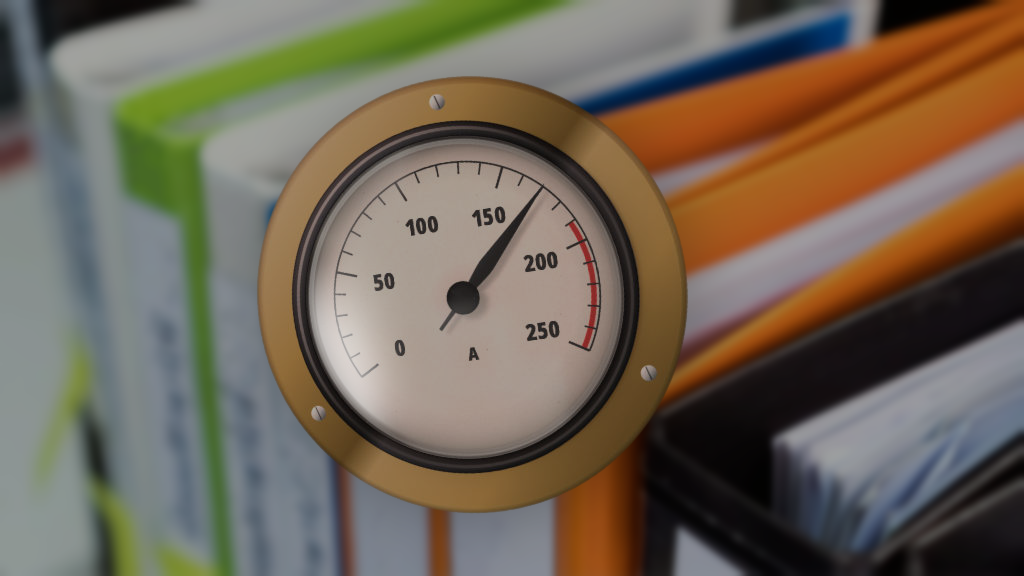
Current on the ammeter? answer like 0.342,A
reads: 170,A
